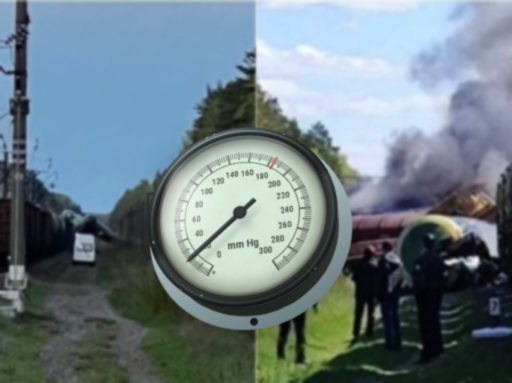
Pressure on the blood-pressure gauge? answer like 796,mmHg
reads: 20,mmHg
